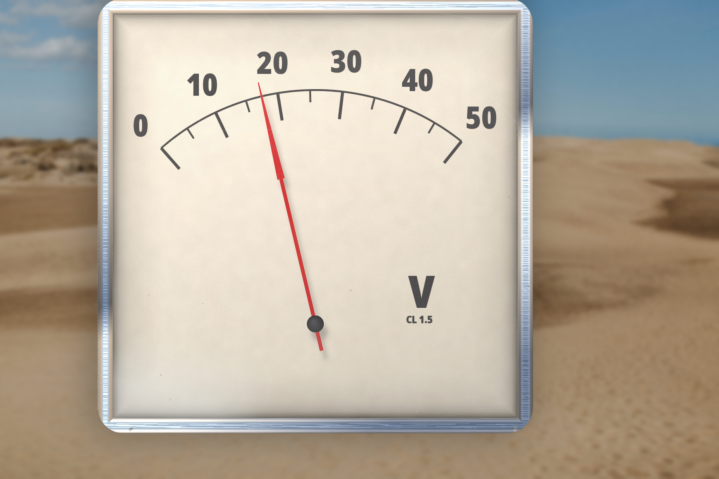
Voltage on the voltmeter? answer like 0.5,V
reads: 17.5,V
